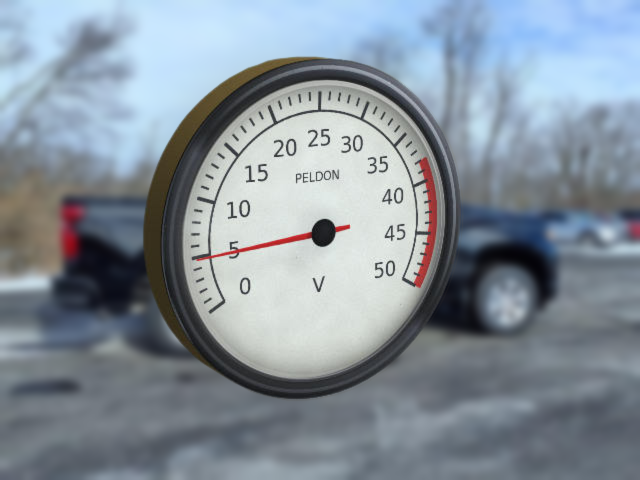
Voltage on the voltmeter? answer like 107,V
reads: 5,V
